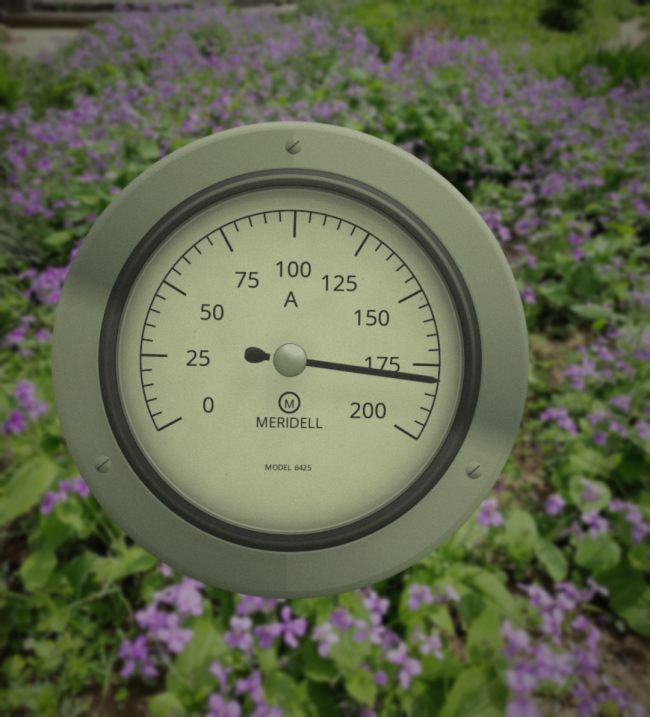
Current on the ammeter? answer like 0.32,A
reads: 180,A
